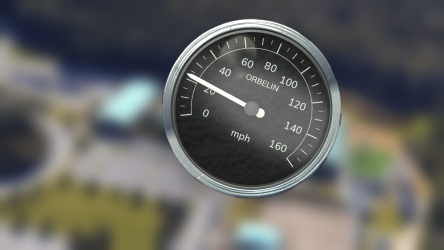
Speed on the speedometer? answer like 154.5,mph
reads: 22.5,mph
